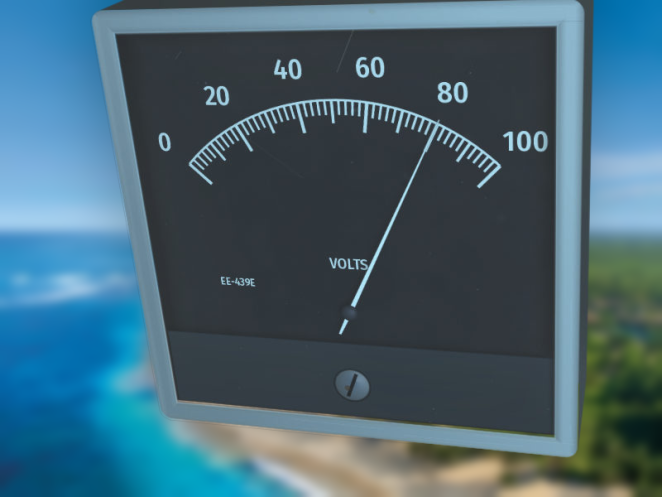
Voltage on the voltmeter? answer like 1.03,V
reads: 80,V
